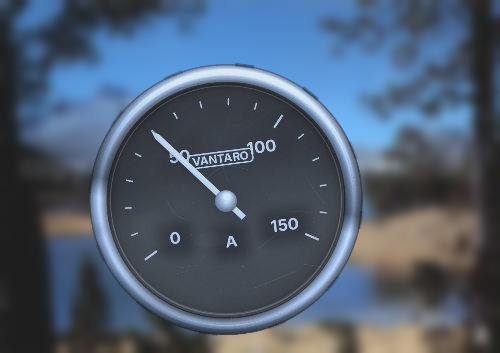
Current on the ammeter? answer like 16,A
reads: 50,A
